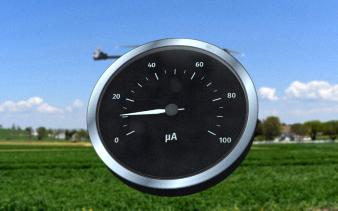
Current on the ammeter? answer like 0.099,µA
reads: 10,µA
